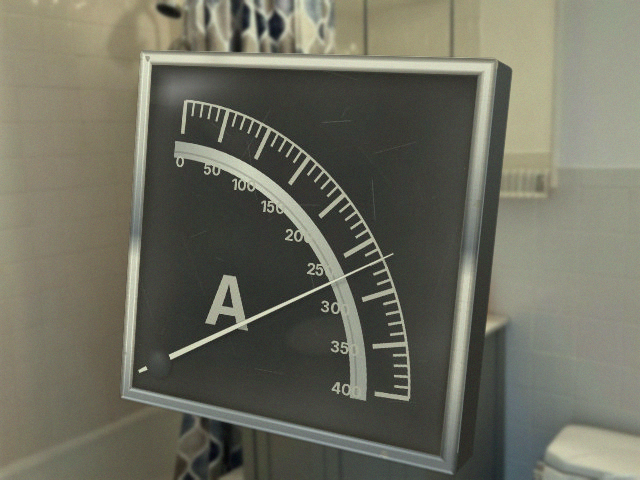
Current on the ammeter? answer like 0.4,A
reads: 270,A
